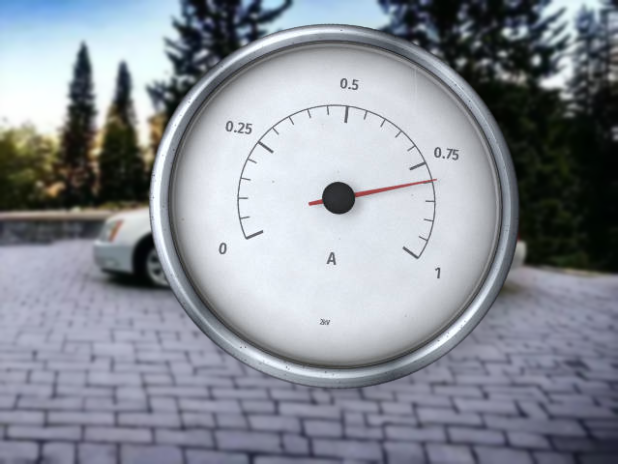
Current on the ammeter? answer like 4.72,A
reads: 0.8,A
